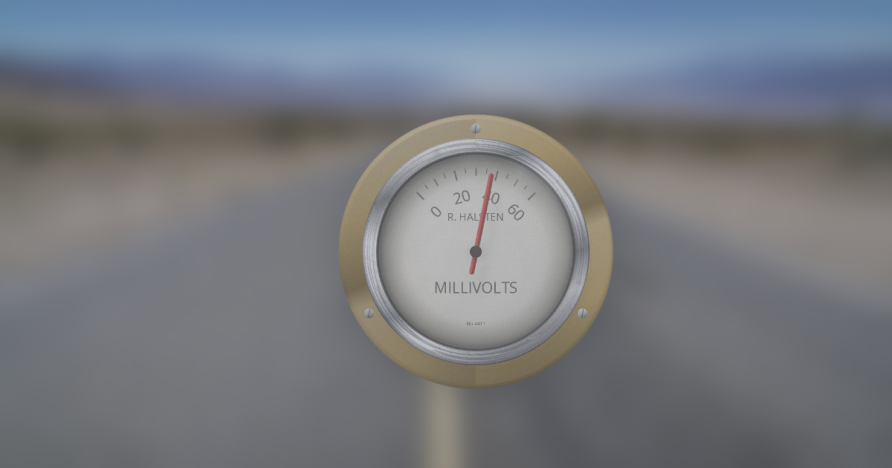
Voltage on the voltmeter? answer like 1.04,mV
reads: 37.5,mV
